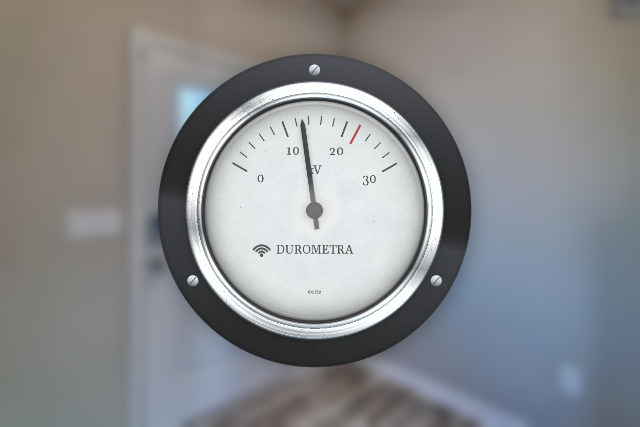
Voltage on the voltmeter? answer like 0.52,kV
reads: 13,kV
